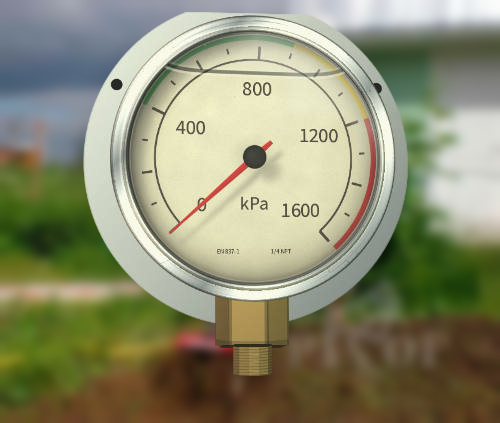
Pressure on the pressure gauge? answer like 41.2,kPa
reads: 0,kPa
